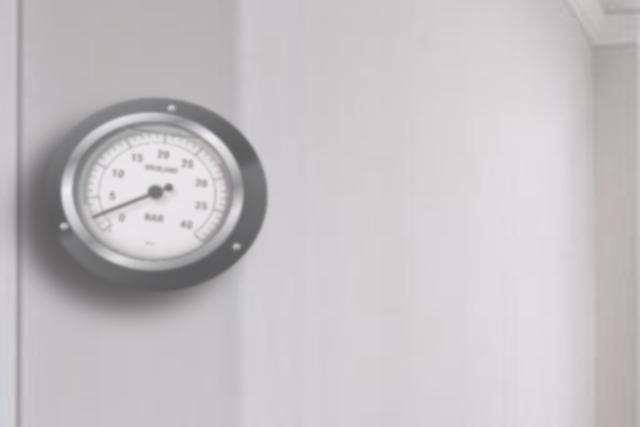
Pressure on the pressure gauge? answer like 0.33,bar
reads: 2,bar
